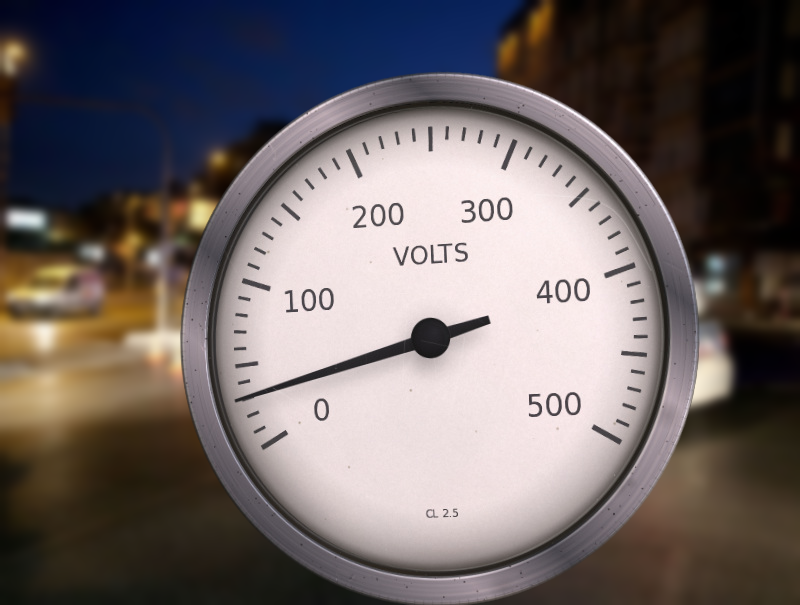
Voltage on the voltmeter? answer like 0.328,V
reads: 30,V
